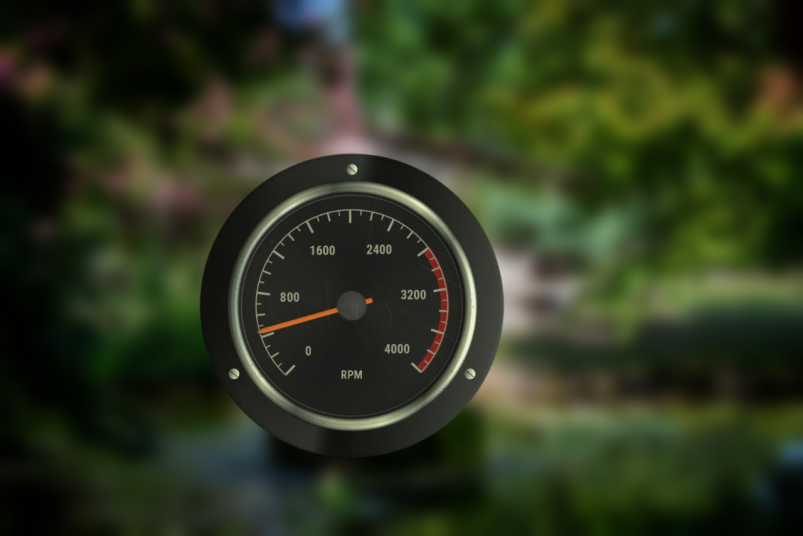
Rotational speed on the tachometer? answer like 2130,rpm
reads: 450,rpm
